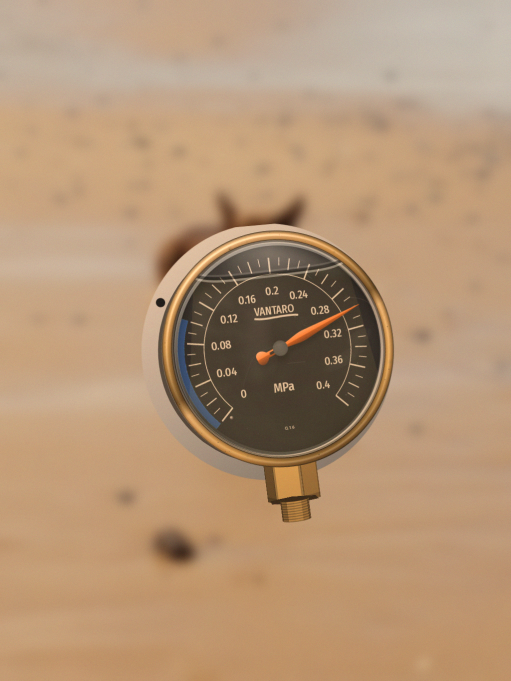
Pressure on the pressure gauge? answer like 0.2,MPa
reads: 0.3,MPa
